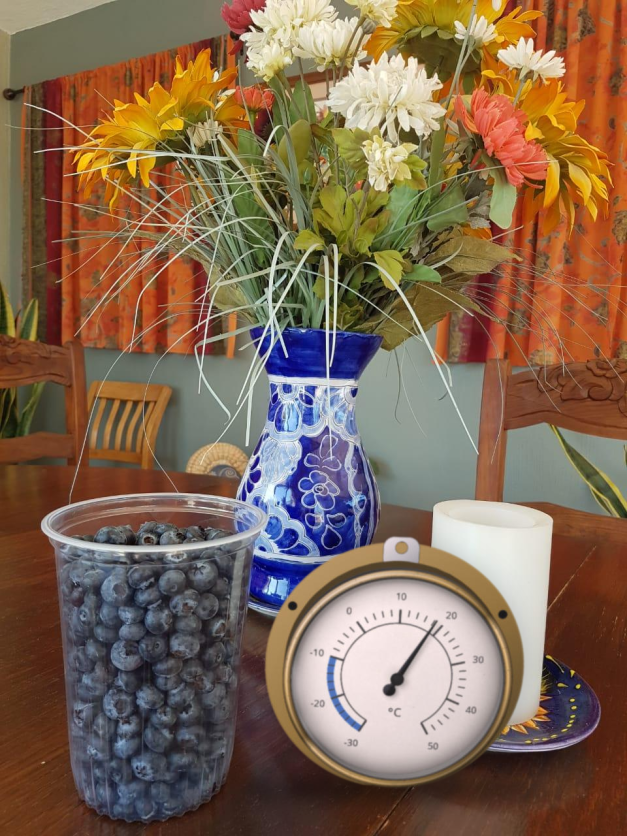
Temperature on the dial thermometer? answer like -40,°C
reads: 18,°C
